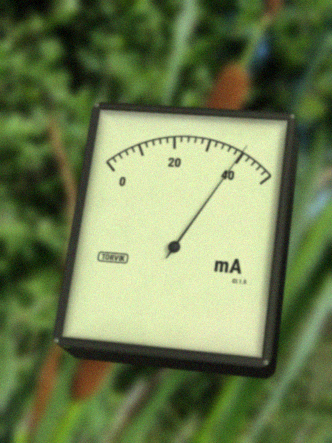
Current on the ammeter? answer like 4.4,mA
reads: 40,mA
